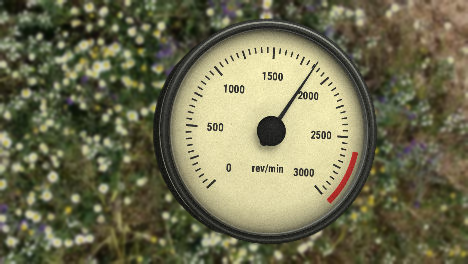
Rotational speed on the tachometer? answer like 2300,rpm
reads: 1850,rpm
